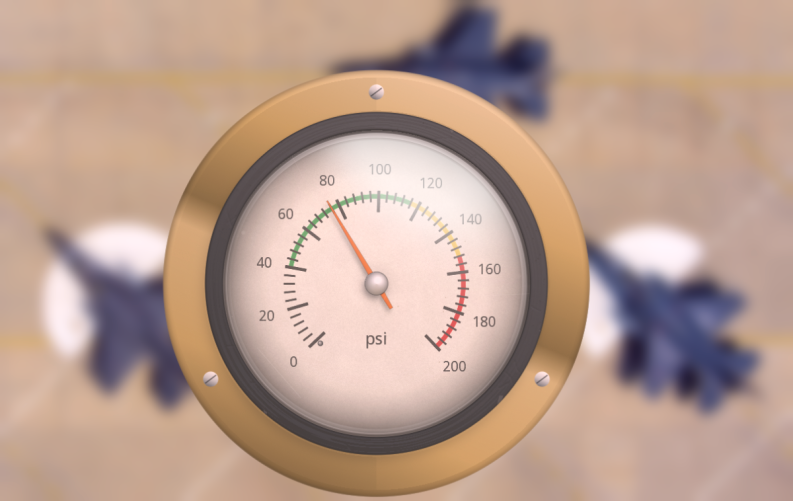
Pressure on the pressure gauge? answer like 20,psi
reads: 76,psi
